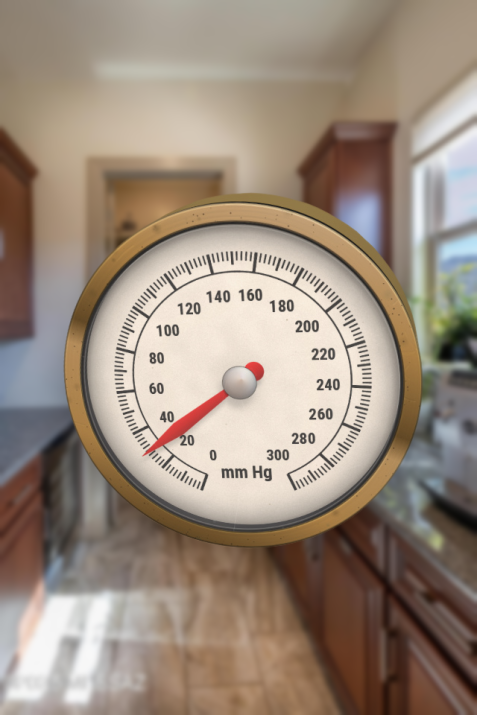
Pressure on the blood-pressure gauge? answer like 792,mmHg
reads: 30,mmHg
